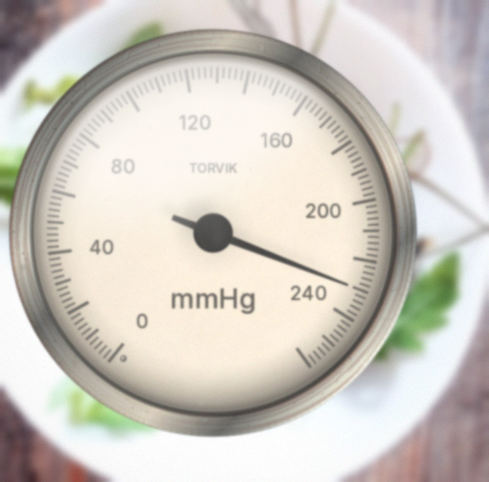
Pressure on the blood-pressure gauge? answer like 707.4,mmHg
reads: 230,mmHg
